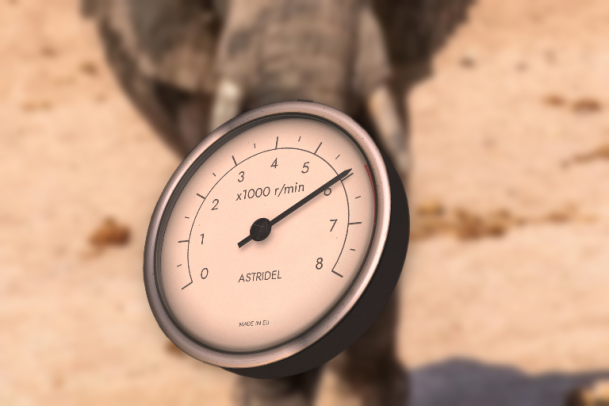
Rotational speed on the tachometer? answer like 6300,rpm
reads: 6000,rpm
